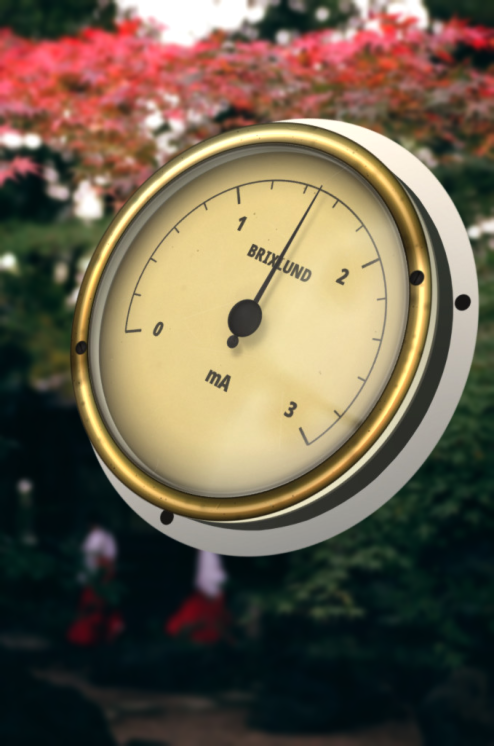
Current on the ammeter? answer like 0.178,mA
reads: 1.5,mA
